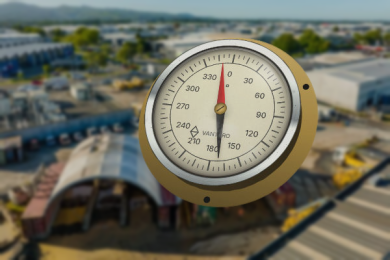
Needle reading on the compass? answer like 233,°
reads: 350,°
